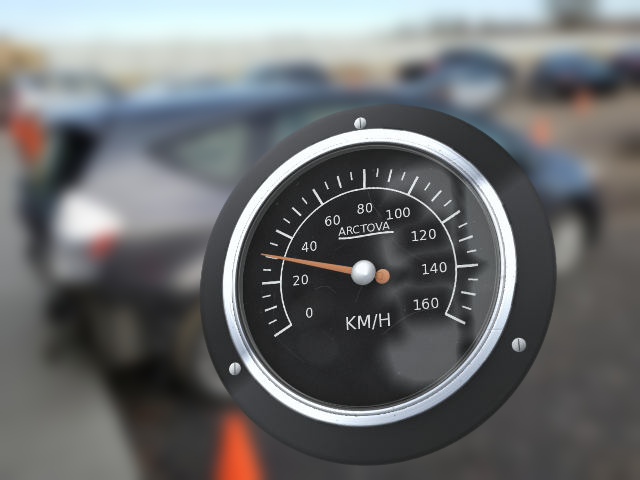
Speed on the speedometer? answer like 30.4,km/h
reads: 30,km/h
